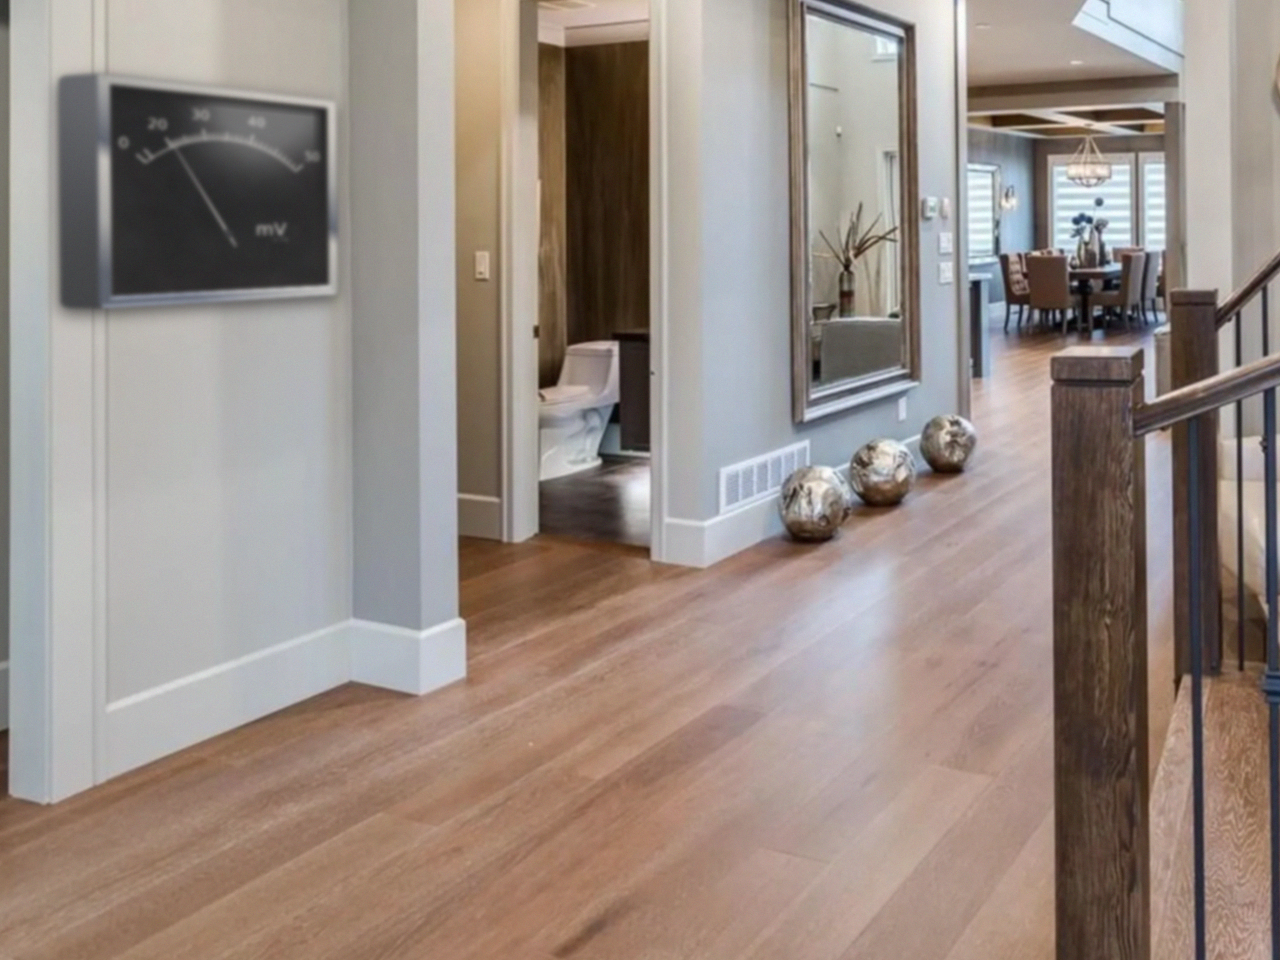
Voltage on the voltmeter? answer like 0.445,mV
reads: 20,mV
